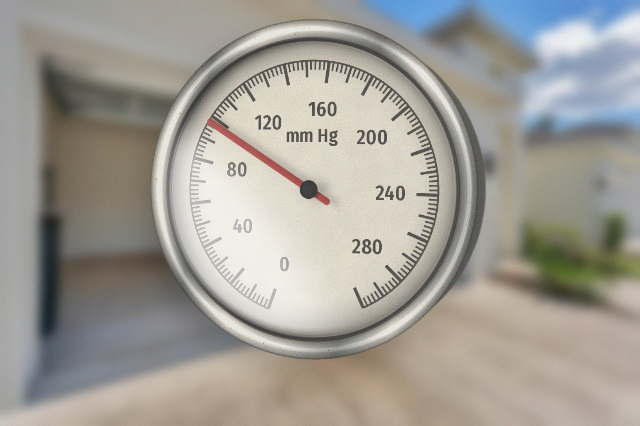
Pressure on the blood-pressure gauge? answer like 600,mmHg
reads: 98,mmHg
